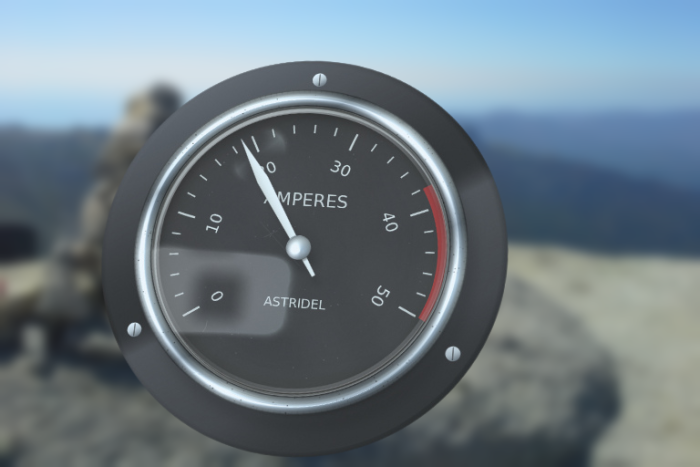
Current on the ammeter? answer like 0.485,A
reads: 19,A
